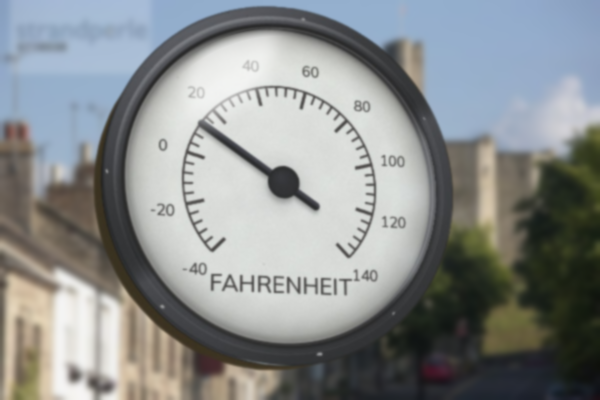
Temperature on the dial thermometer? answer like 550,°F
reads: 12,°F
